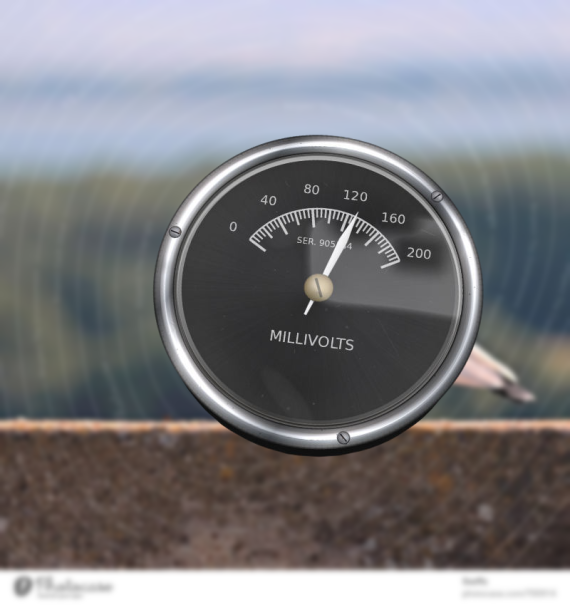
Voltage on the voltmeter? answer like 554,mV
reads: 130,mV
